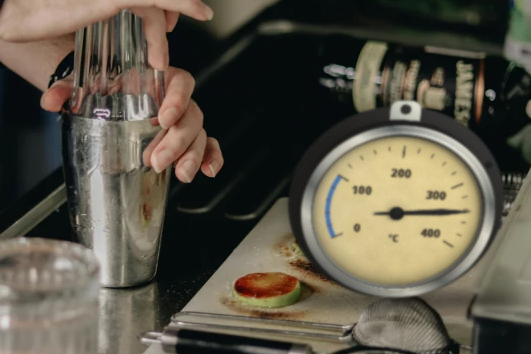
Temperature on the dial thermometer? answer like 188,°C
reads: 340,°C
